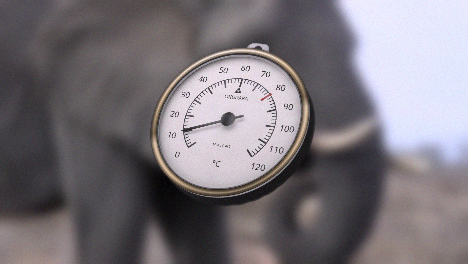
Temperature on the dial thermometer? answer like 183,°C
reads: 10,°C
